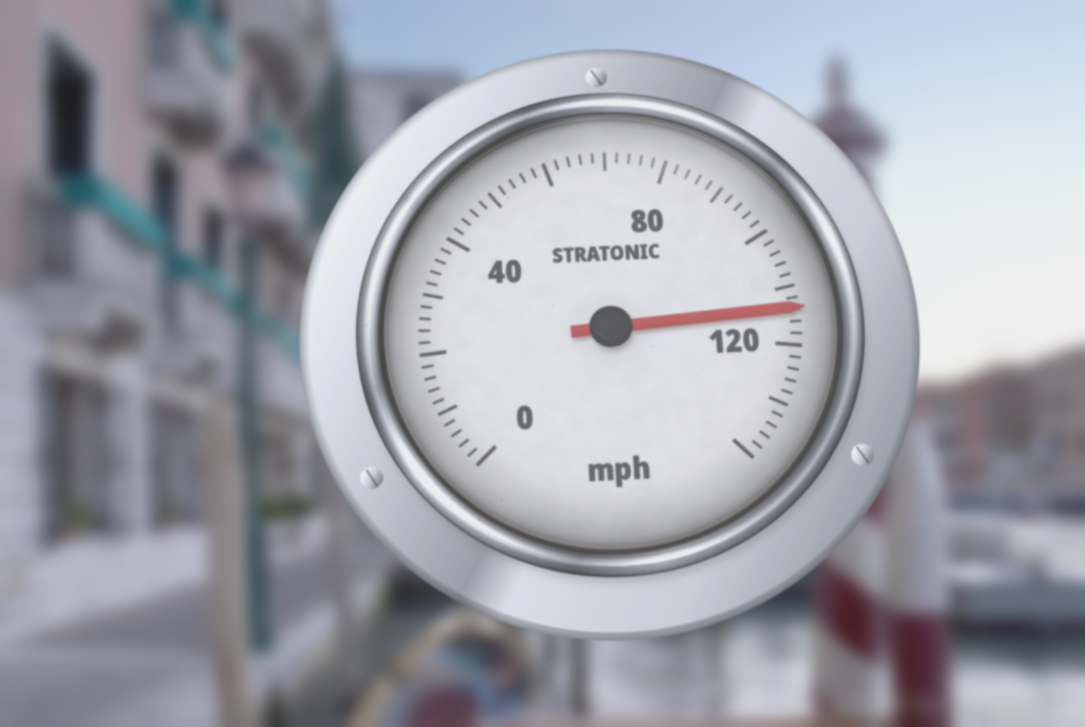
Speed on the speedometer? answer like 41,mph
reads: 114,mph
